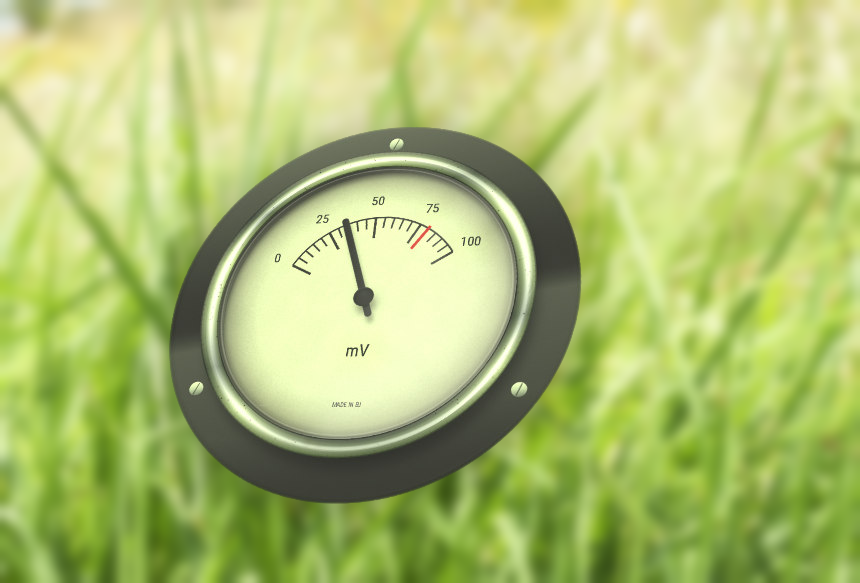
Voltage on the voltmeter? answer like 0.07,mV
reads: 35,mV
